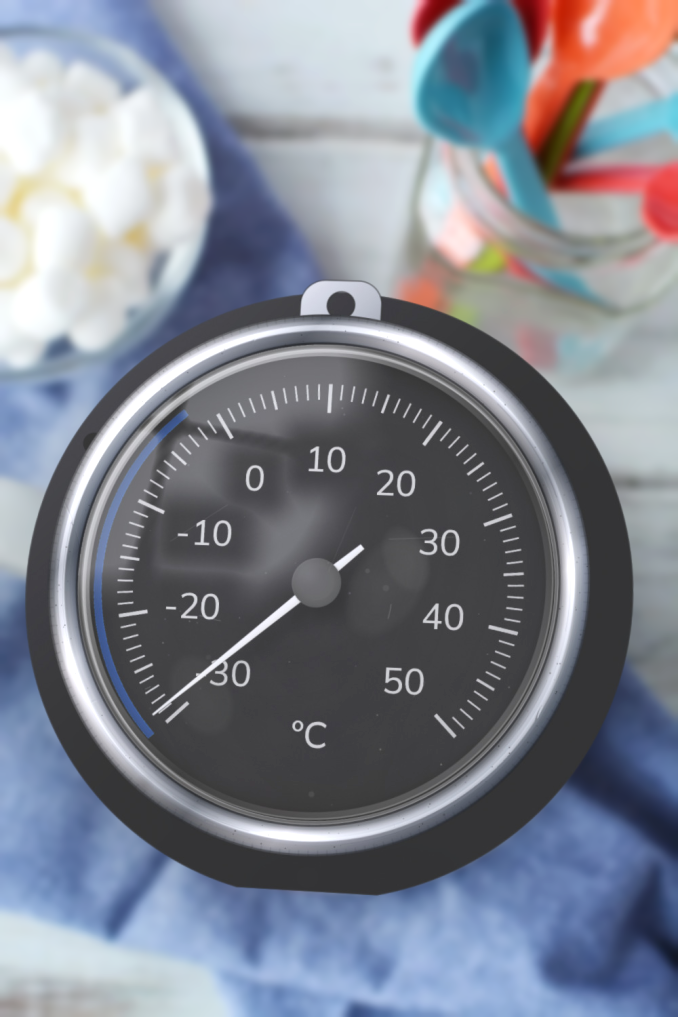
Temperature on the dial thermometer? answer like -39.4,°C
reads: -29,°C
